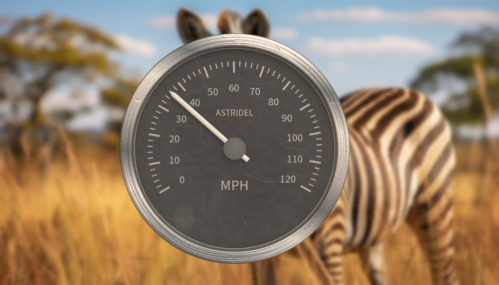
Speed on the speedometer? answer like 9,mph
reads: 36,mph
